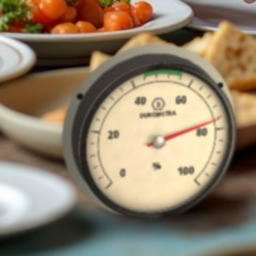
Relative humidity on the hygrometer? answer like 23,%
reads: 76,%
